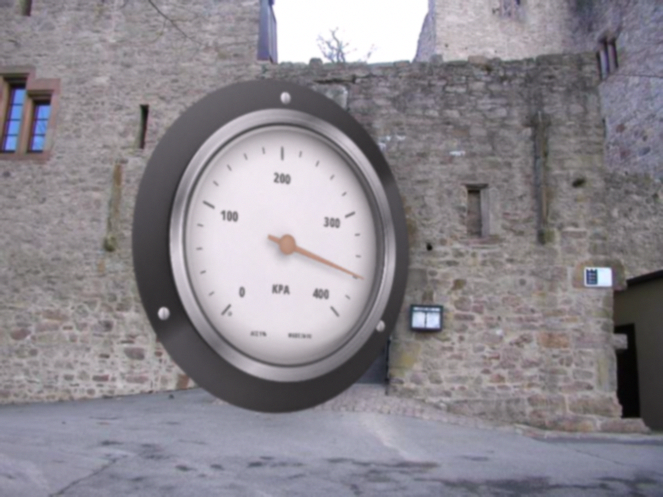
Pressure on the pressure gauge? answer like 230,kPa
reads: 360,kPa
